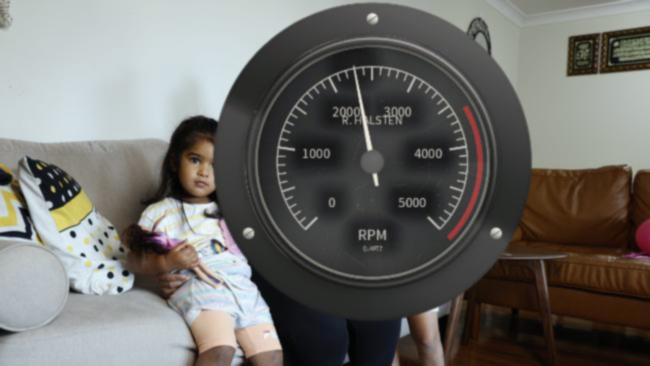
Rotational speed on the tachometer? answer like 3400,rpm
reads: 2300,rpm
